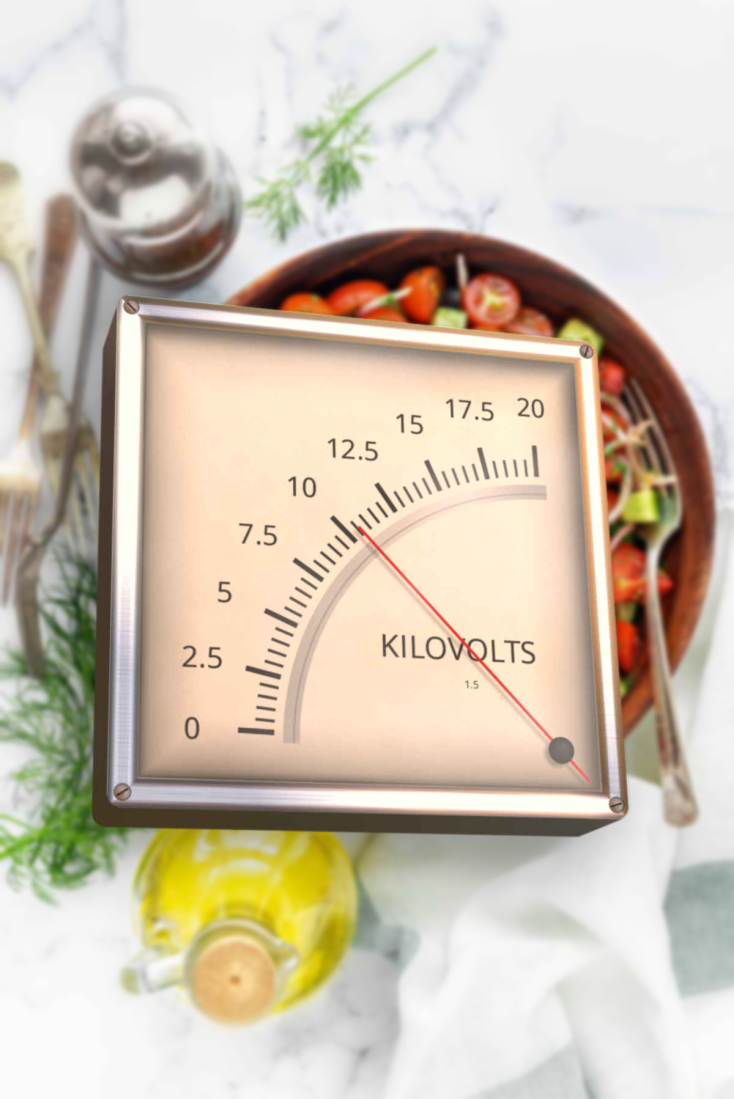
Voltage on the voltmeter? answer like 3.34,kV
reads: 10.5,kV
